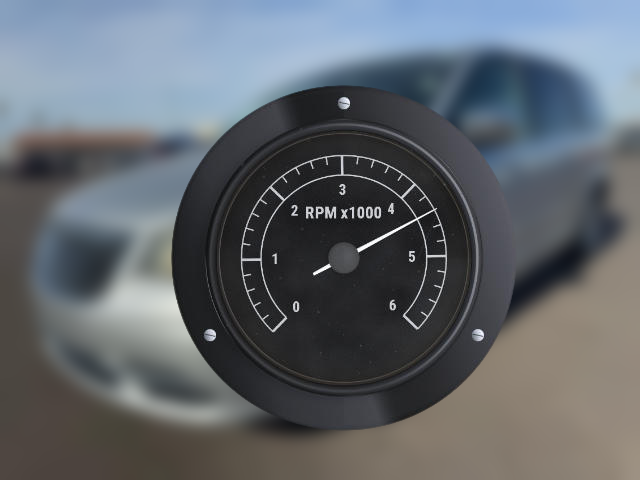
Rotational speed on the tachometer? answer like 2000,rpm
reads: 4400,rpm
